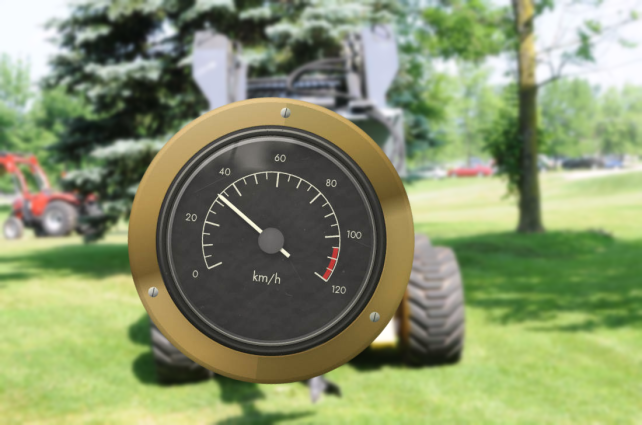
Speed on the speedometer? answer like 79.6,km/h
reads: 32.5,km/h
